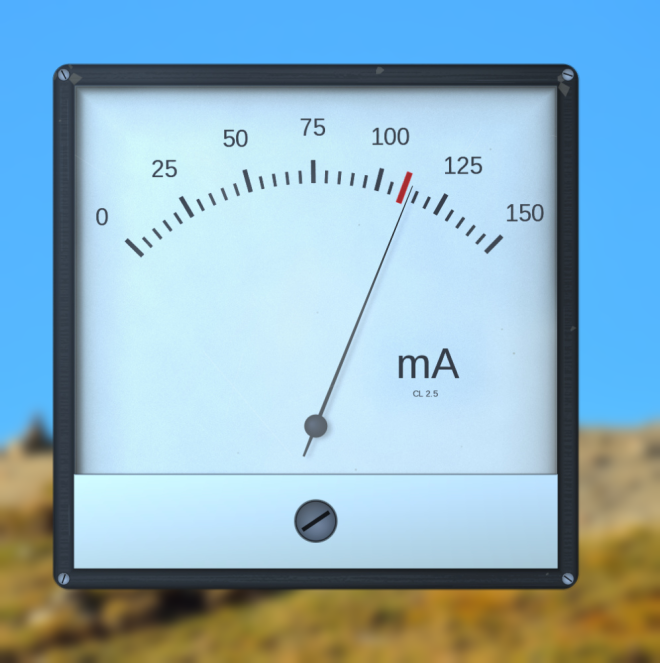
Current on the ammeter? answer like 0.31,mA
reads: 112.5,mA
